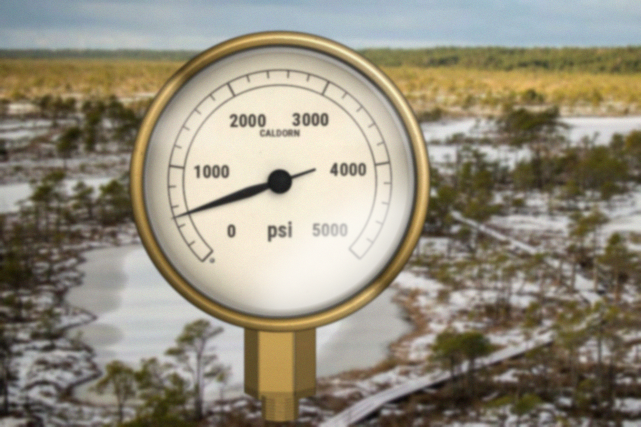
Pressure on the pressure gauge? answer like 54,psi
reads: 500,psi
